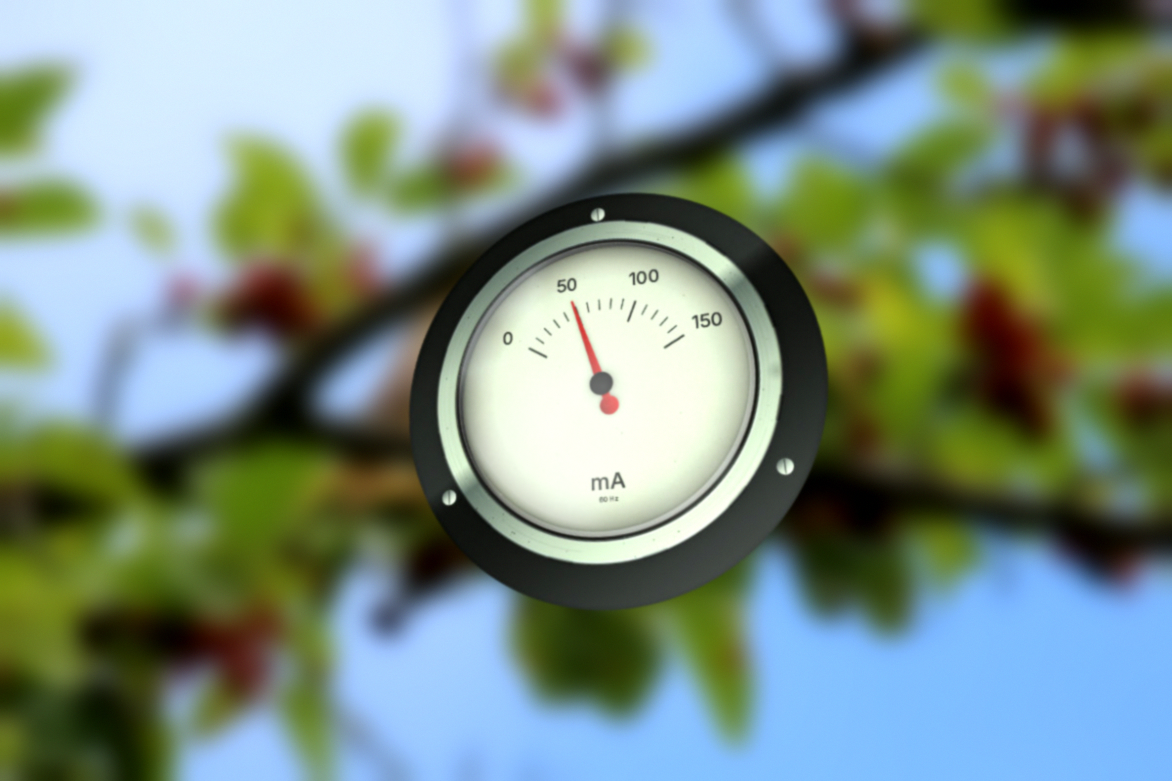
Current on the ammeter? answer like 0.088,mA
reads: 50,mA
